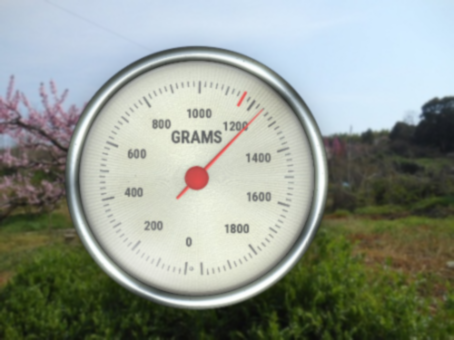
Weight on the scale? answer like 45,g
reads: 1240,g
